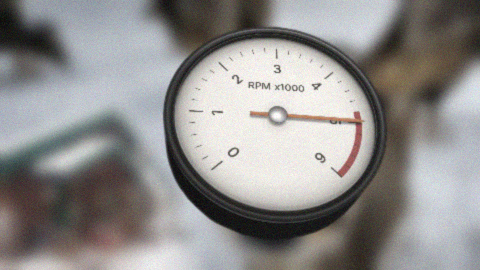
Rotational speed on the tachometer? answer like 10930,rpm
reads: 5000,rpm
